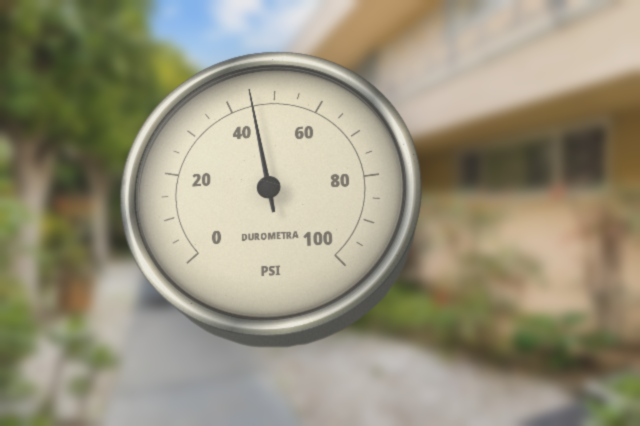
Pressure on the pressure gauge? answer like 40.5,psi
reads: 45,psi
